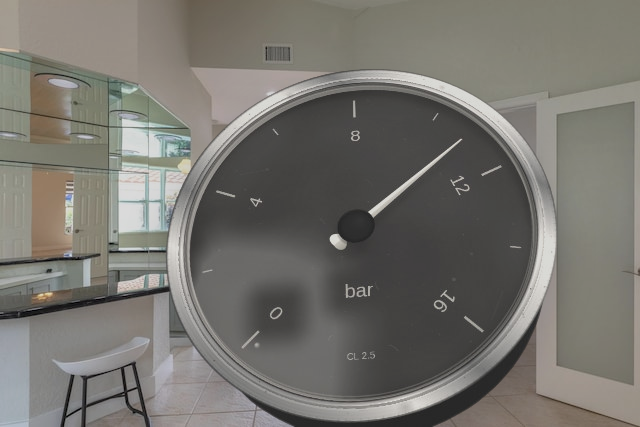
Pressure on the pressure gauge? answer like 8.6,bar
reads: 11,bar
